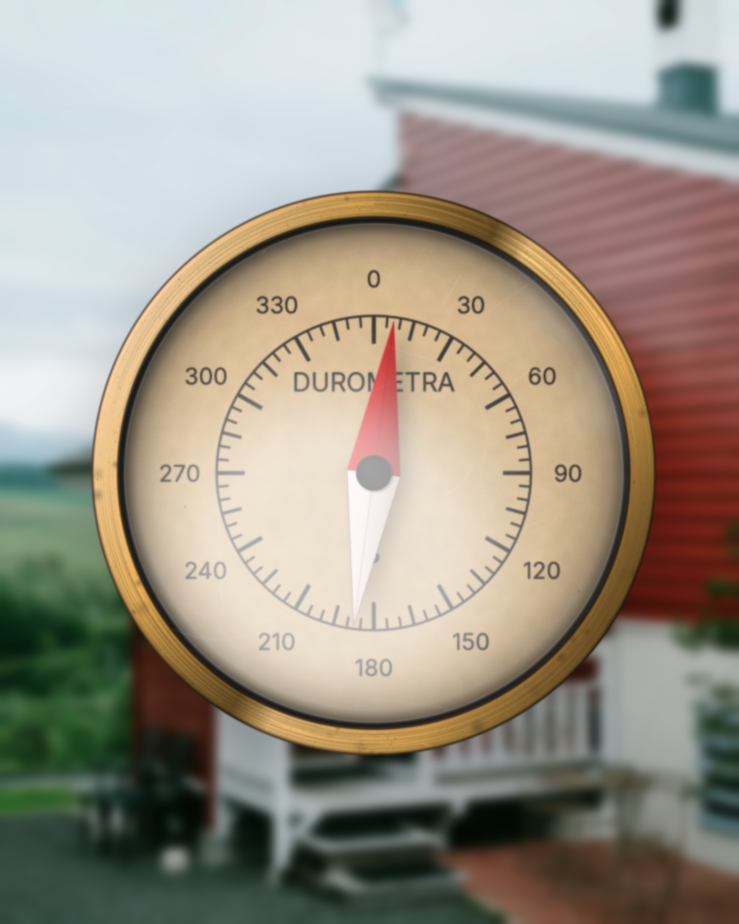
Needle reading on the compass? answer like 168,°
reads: 7.5,°
